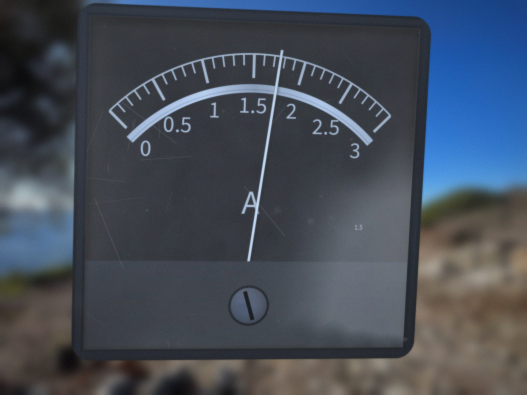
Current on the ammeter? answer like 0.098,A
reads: 1.75,A
